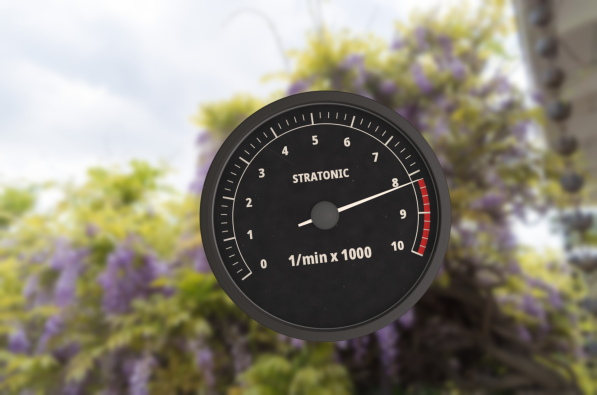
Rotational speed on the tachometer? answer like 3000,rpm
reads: 8200,rpm
